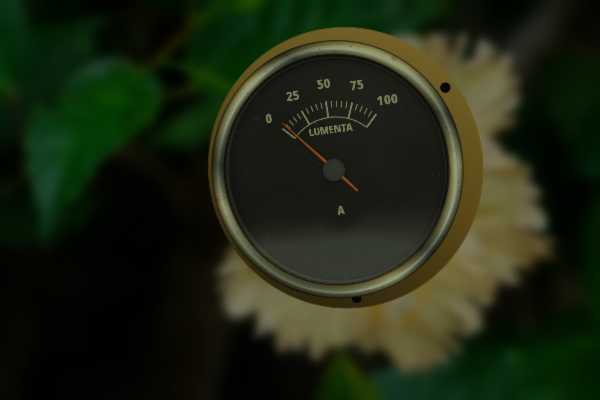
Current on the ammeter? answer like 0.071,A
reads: 5,A
